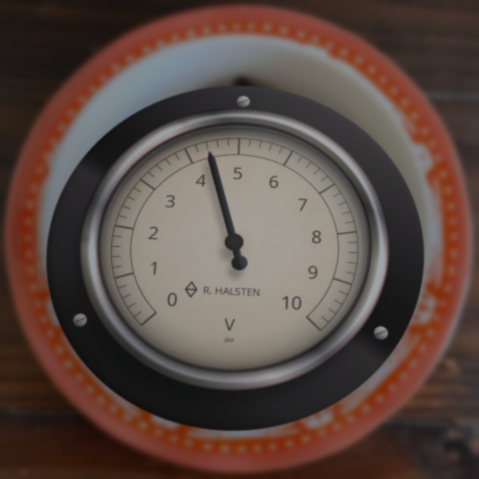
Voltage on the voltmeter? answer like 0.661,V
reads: 4.4,V
